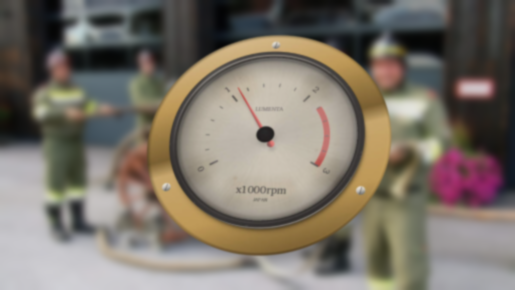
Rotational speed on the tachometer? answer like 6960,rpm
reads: 1100,rpm
